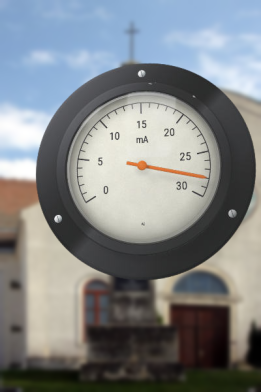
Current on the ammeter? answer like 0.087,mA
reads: 28,mA
